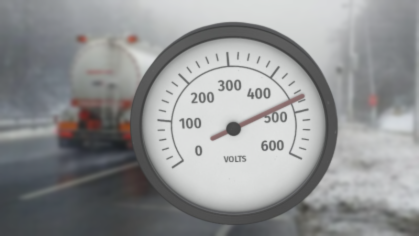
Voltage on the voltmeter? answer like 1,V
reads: 470,V
